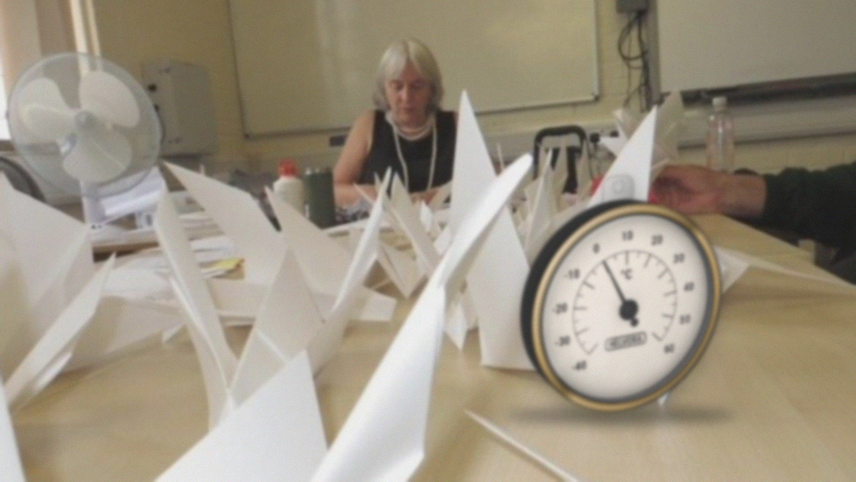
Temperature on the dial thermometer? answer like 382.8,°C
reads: 0,°C
